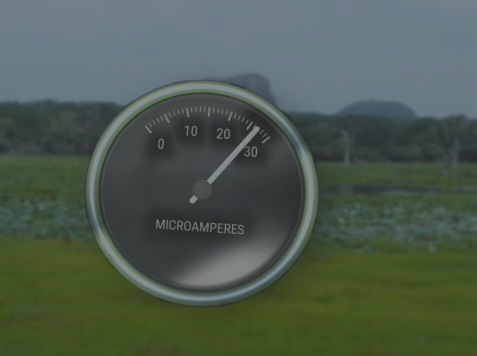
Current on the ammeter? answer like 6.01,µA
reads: 27,µA
